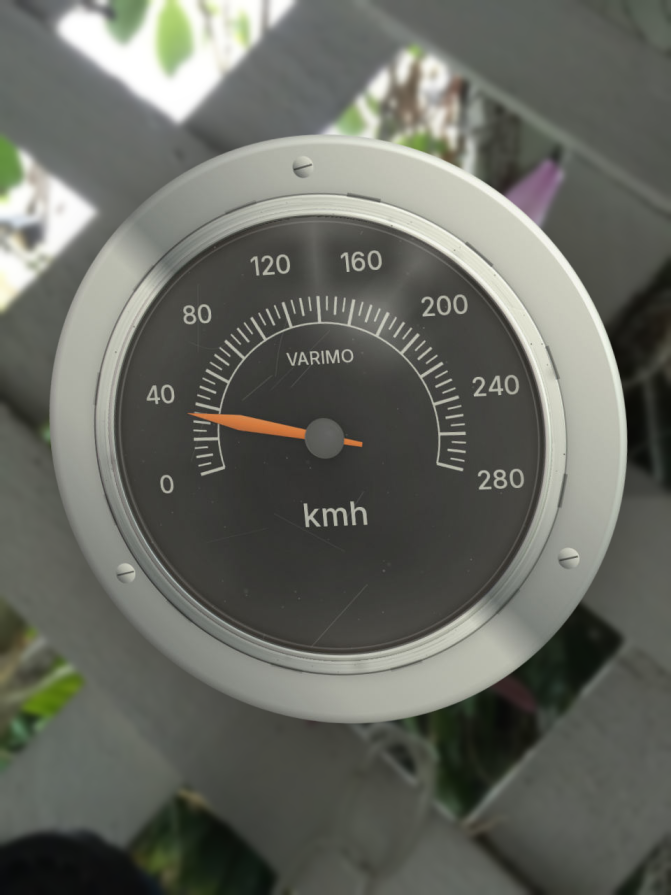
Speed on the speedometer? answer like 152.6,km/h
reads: 35,km/h
